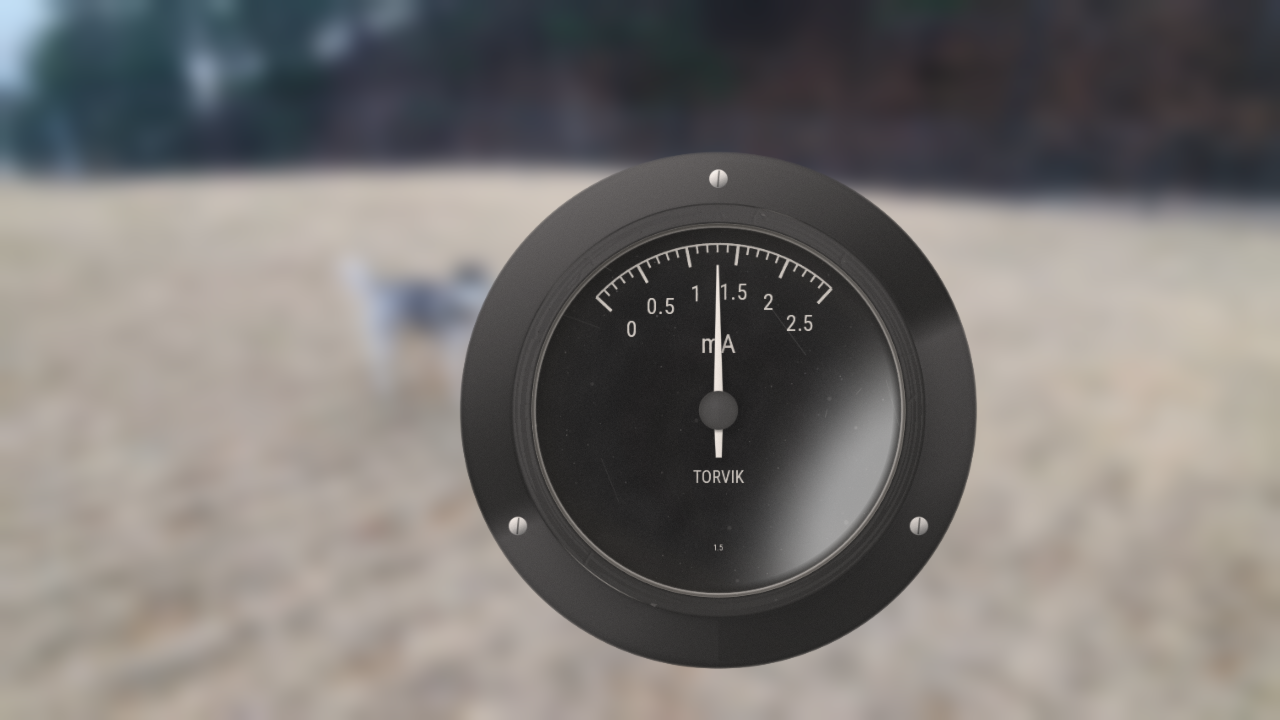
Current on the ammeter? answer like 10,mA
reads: 1.3,mA
